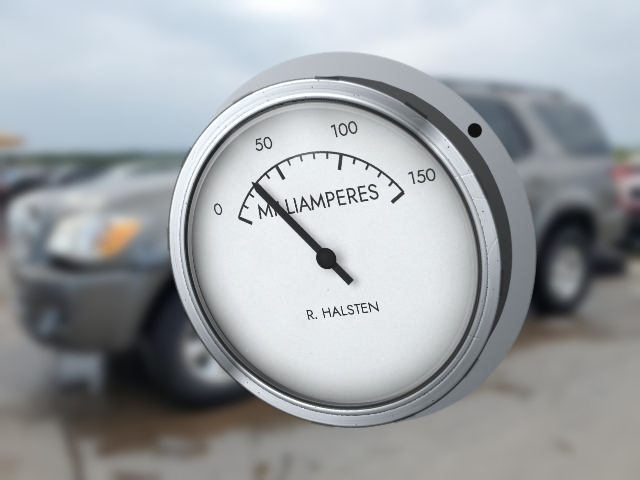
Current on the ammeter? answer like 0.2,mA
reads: 30,mA
